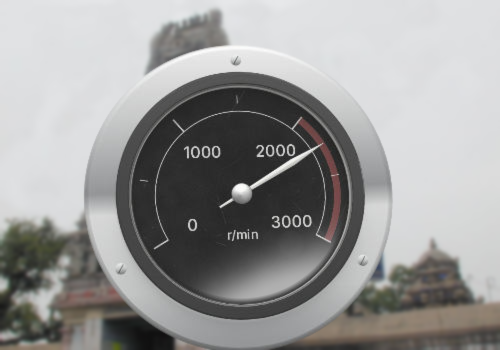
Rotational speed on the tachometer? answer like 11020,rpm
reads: 2250,rpm
